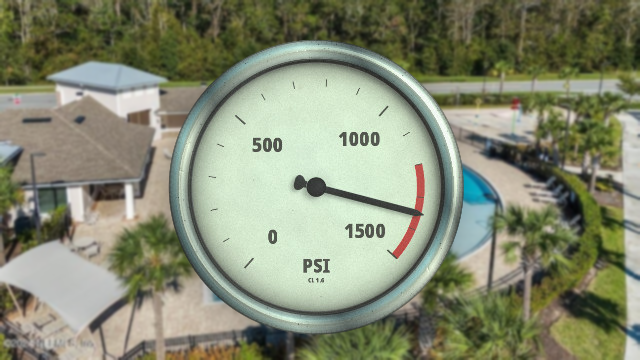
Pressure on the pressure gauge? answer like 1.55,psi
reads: 1350,psi
